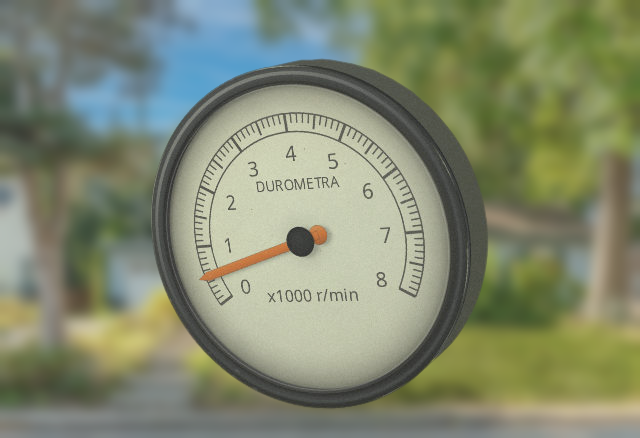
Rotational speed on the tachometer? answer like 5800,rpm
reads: 500,rpm
